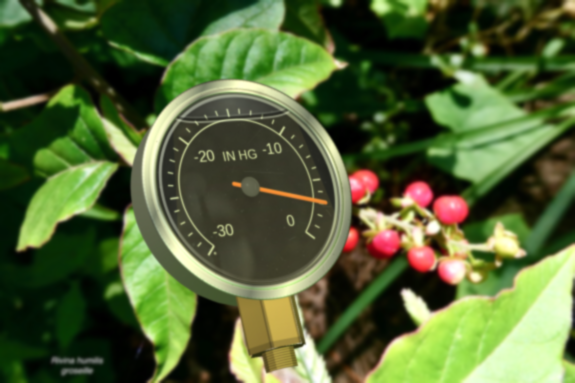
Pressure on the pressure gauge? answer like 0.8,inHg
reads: -3,inHg
